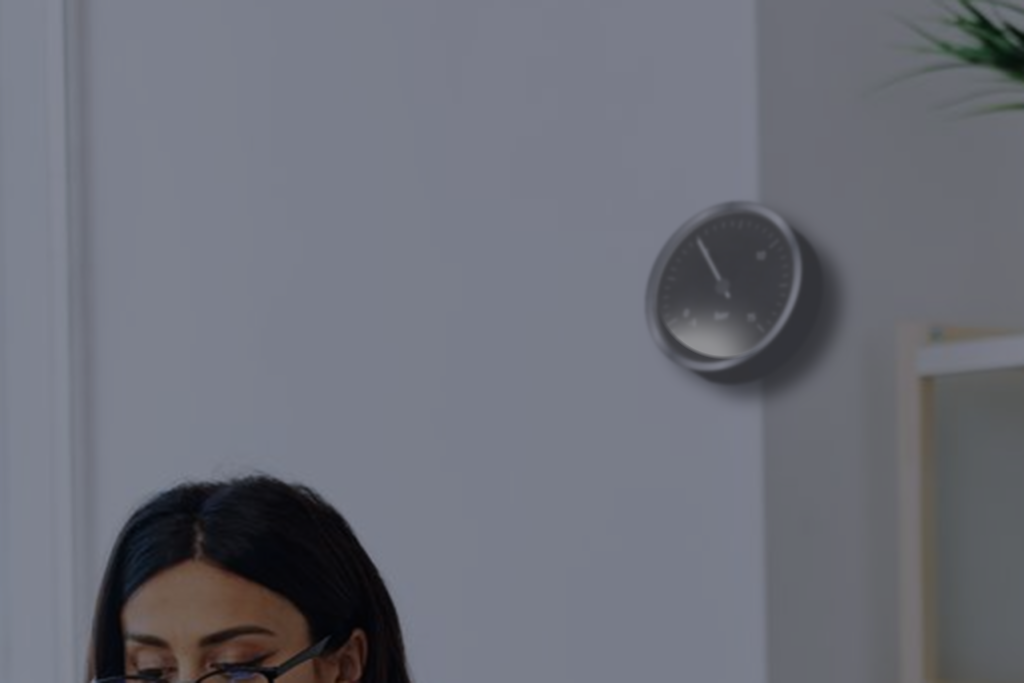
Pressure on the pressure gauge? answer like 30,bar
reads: 5,bar
